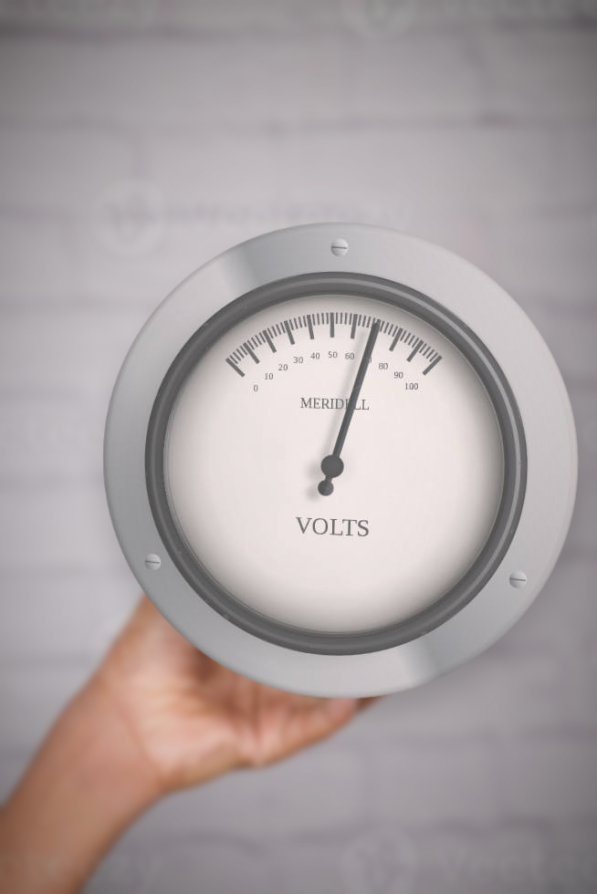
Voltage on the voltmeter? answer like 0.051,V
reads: 70,V
